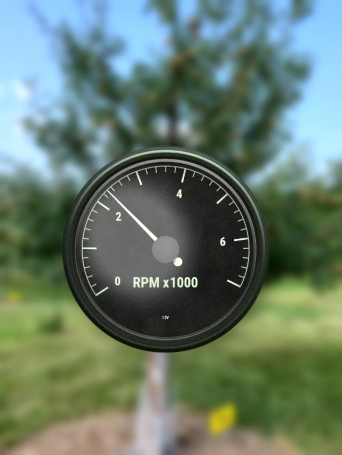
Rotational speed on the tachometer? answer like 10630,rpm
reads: 2300,rpm
